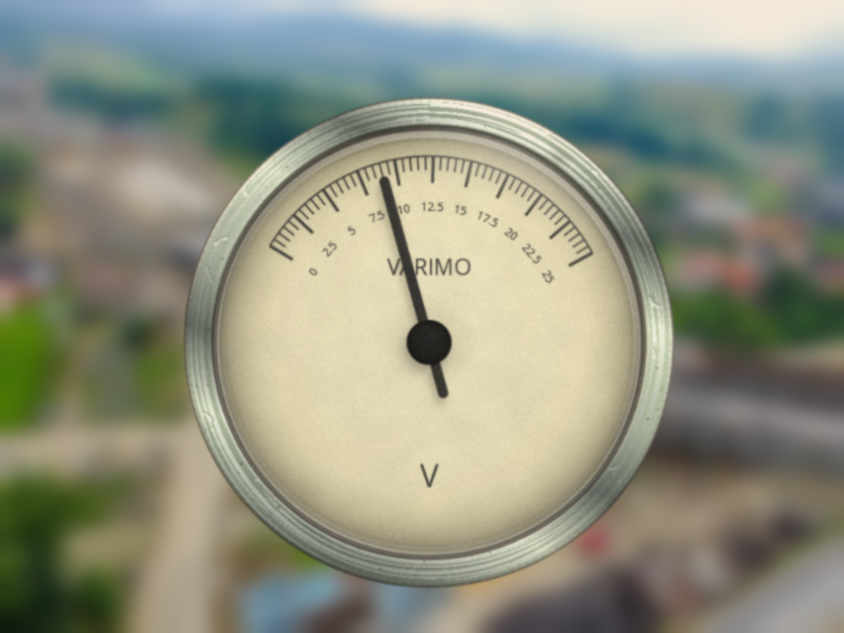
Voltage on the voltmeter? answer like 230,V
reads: 9,V
